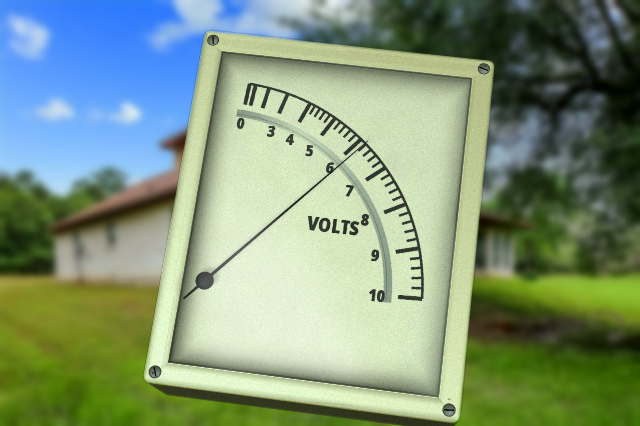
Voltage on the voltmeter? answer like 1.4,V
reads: 6.2,V
